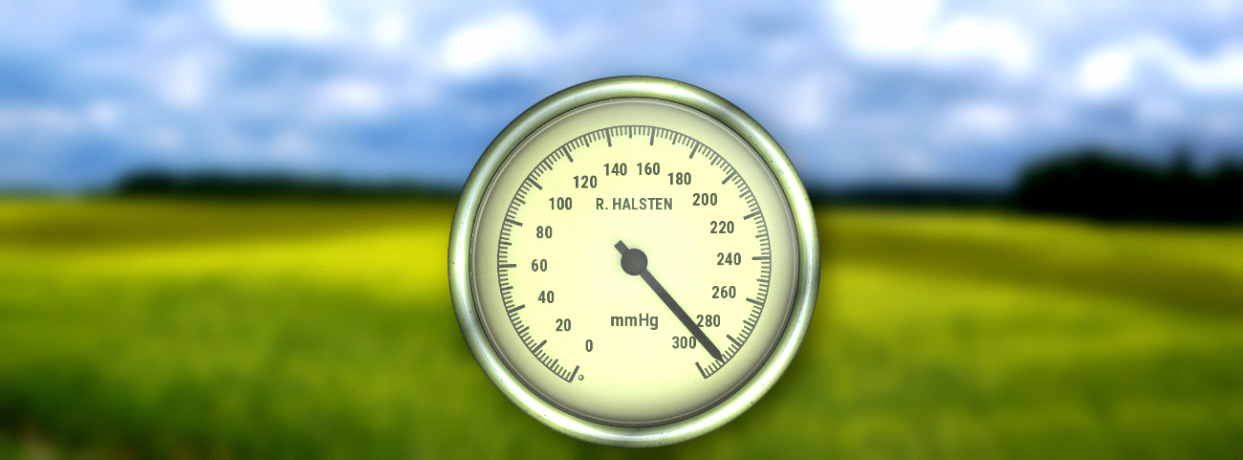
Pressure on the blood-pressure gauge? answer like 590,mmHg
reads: 290,mmHg
